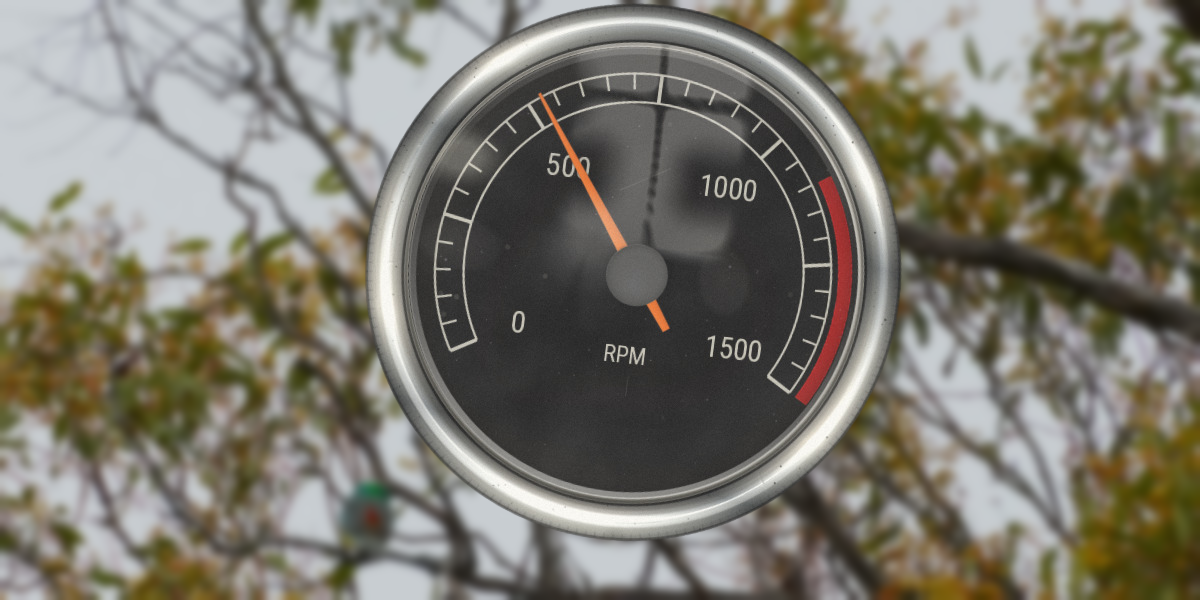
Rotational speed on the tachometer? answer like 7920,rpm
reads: 525,rpm
